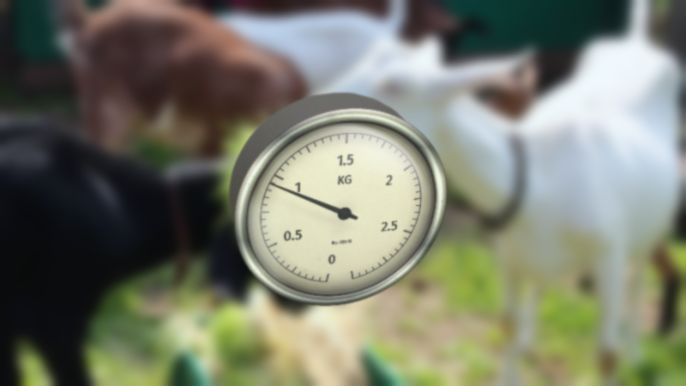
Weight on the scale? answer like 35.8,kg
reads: 0.95,kg
